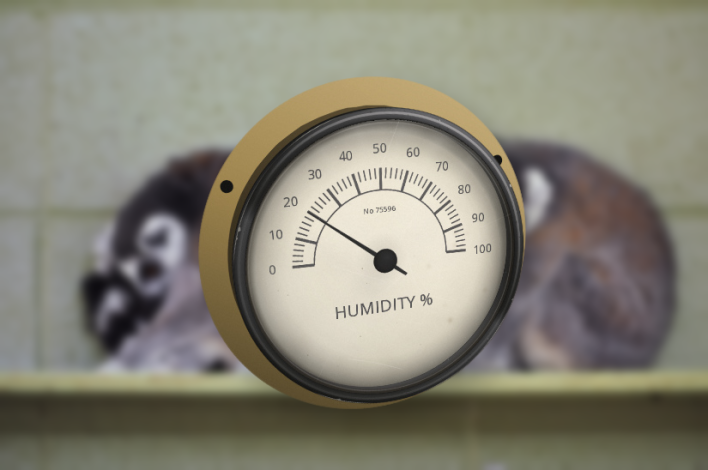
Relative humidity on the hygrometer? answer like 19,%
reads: 20,%
